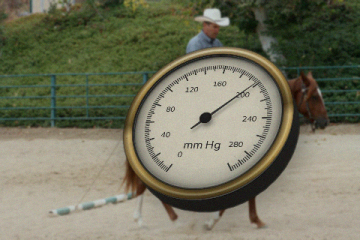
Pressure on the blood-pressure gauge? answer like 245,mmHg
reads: 200,mmHg
